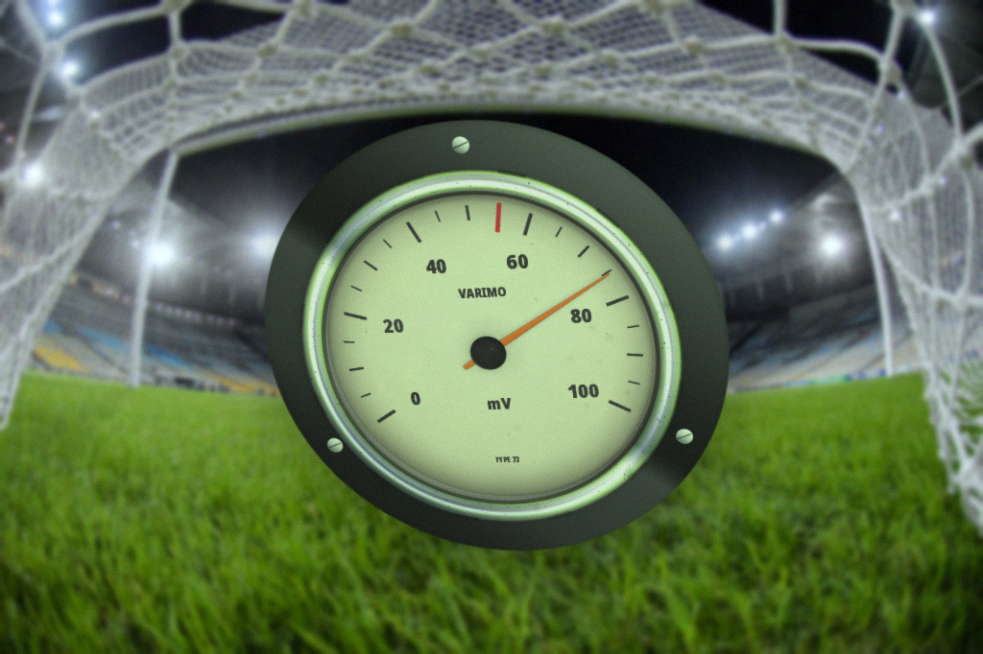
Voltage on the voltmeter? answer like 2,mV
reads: 75,mV
